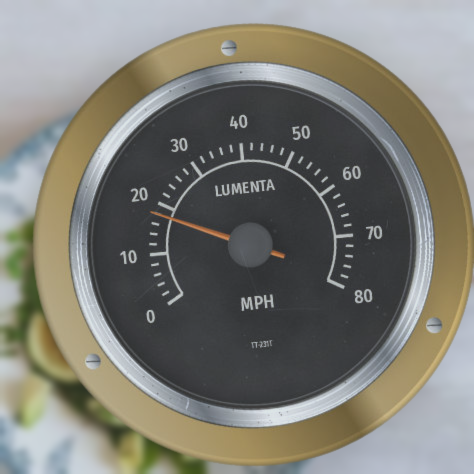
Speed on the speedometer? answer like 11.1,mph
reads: 18,mph
